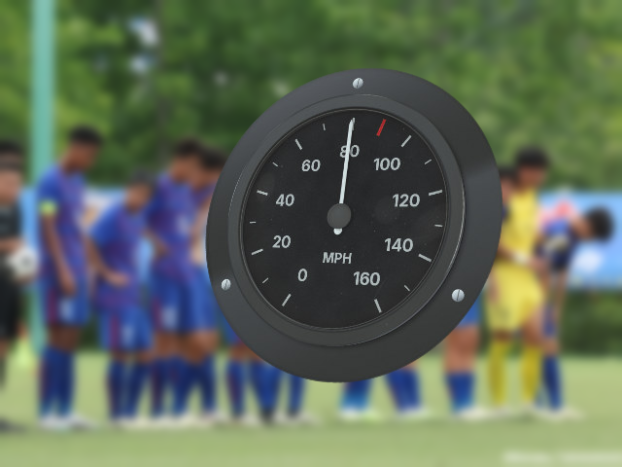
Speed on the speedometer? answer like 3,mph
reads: 80,mph
